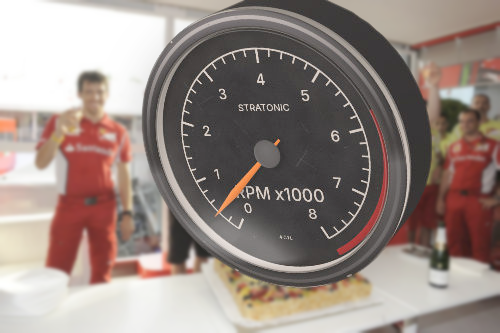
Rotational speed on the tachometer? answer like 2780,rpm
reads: 400,rpm
